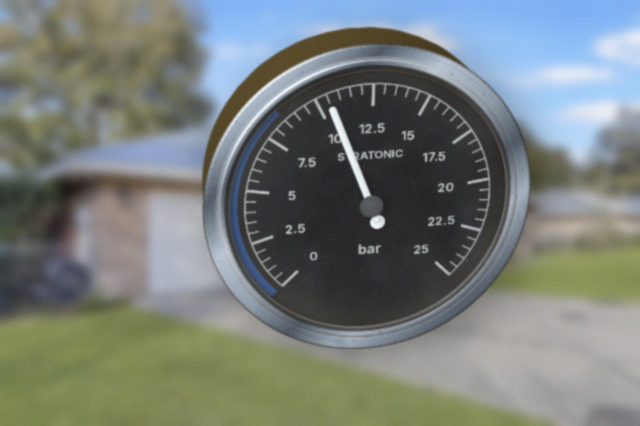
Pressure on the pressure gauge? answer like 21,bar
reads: 10.5,bar
